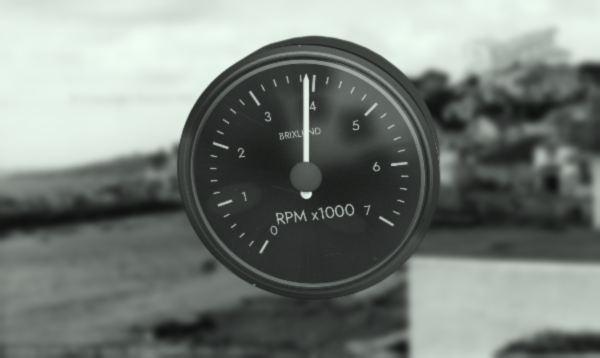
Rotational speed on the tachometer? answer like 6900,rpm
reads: 3900,rpm
